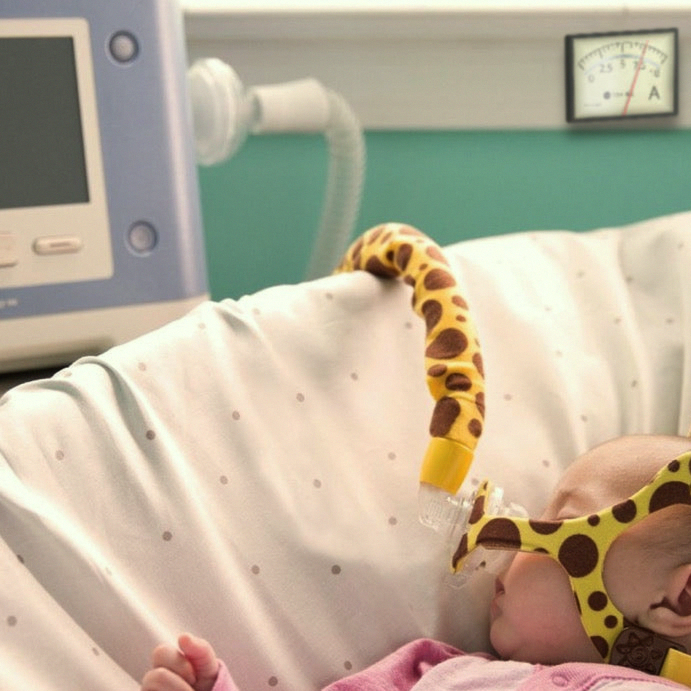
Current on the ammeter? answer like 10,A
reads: 7.5,A
